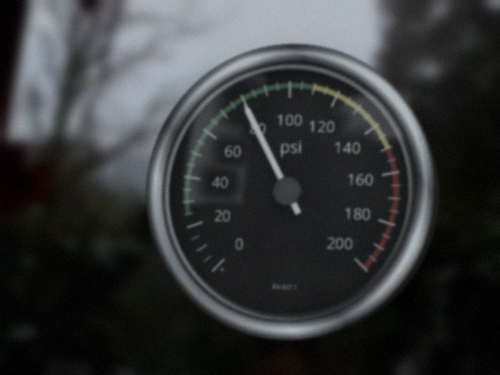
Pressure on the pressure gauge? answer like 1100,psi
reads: 80,psi
